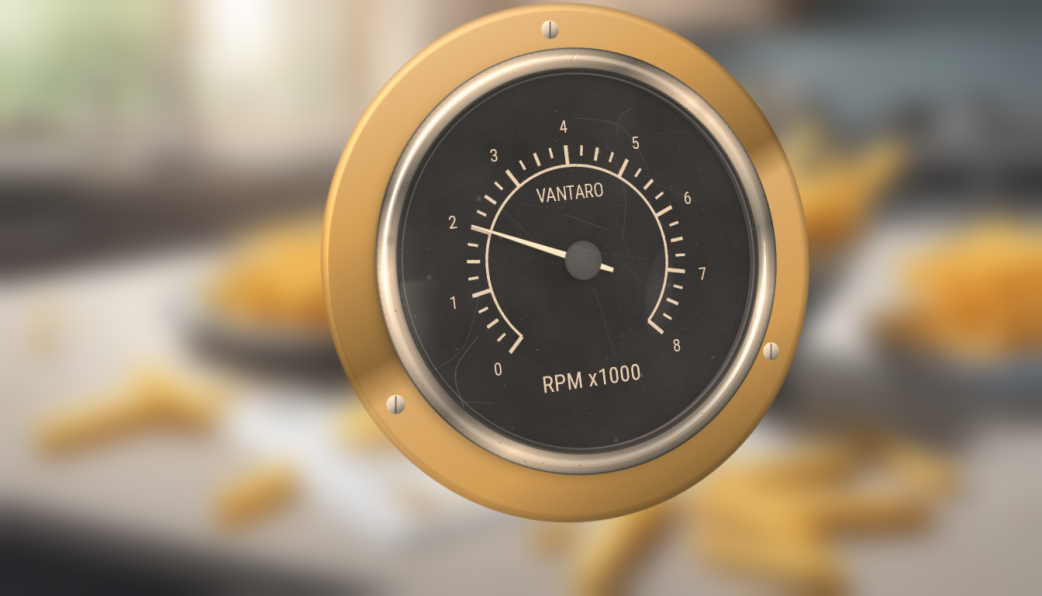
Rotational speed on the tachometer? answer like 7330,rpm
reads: 2000,rpm
